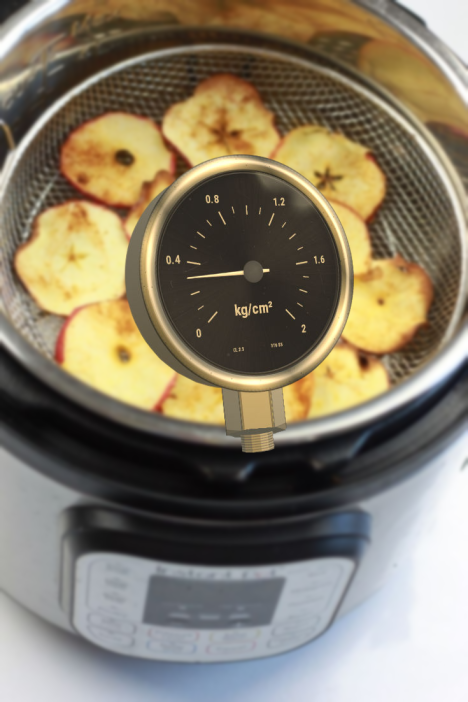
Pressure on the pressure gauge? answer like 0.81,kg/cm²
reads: 0.3,kg/cm²
